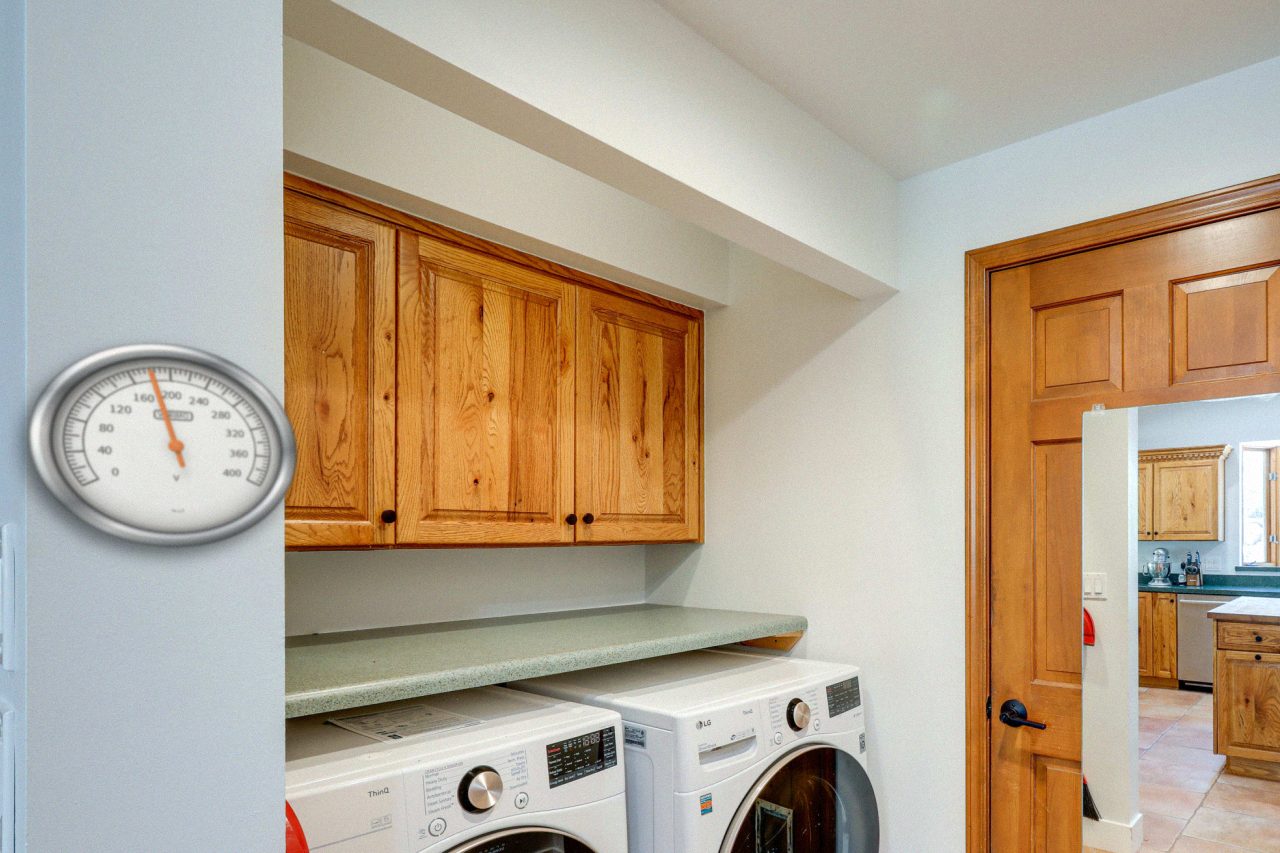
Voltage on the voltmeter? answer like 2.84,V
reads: 180,V
